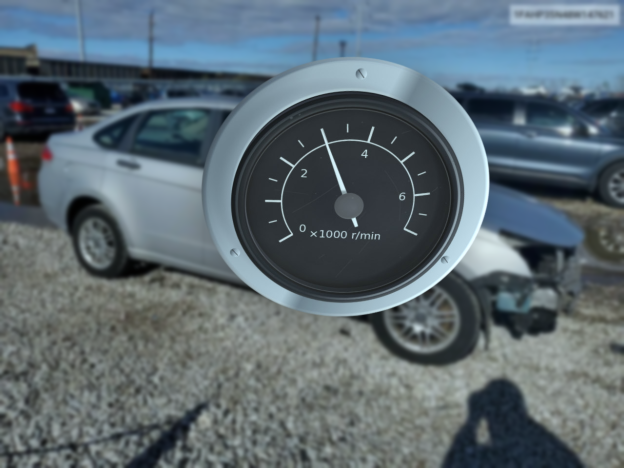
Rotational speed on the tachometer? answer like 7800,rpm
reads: 3000,rpm
